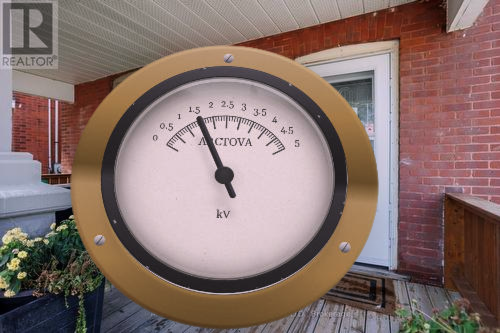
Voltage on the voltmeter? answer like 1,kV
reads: 1.5,kV
